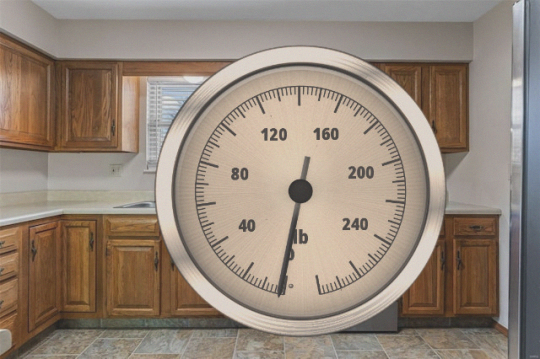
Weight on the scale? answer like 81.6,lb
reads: 2,lb
